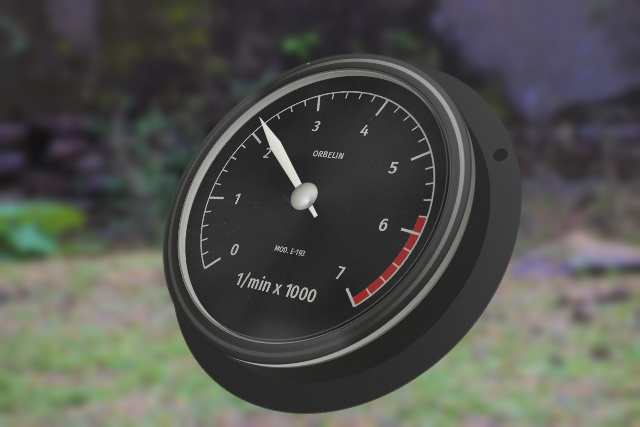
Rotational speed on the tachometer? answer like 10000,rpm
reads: 2200,rpm
